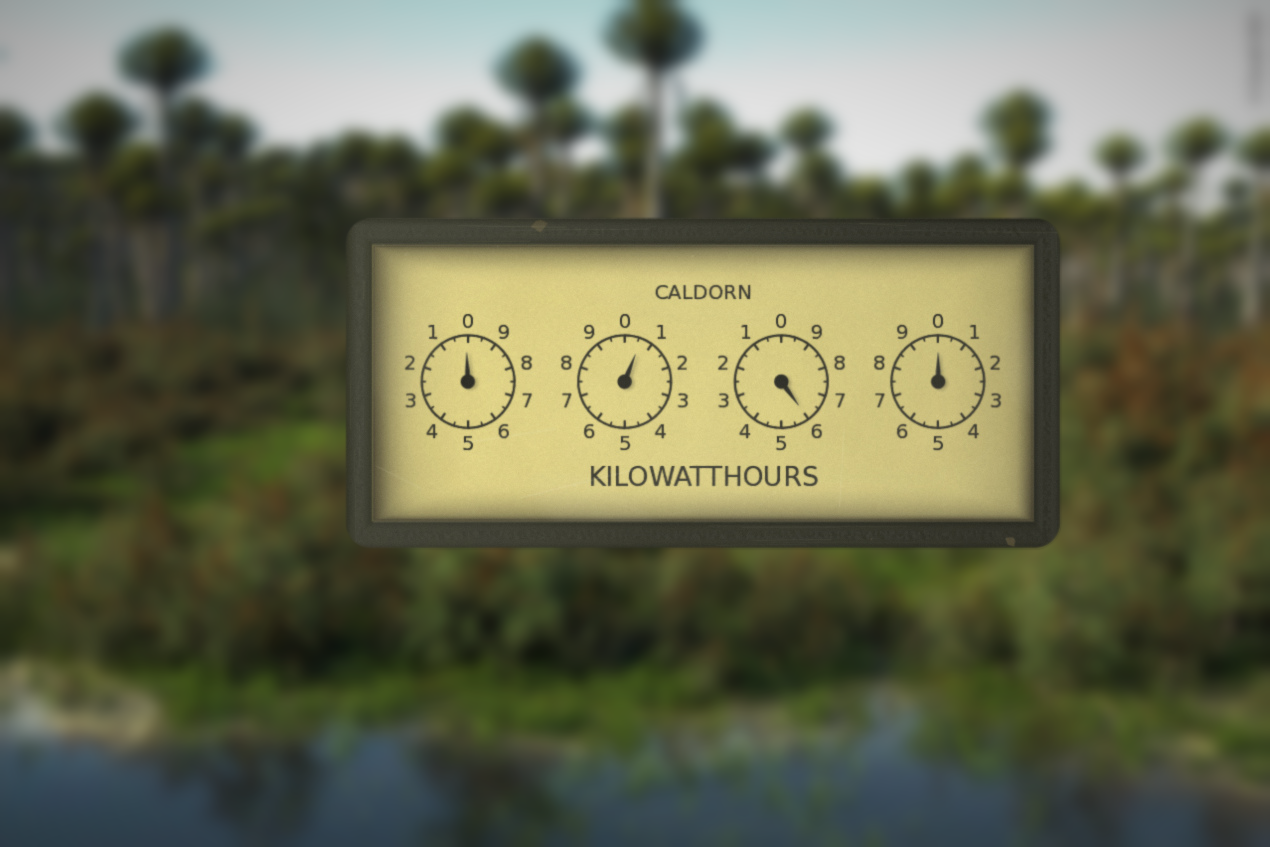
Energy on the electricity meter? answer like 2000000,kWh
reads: 60,kWh
